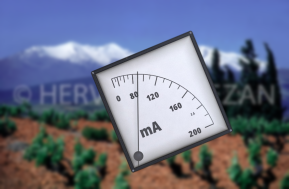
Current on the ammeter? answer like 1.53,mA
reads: 90,mA
